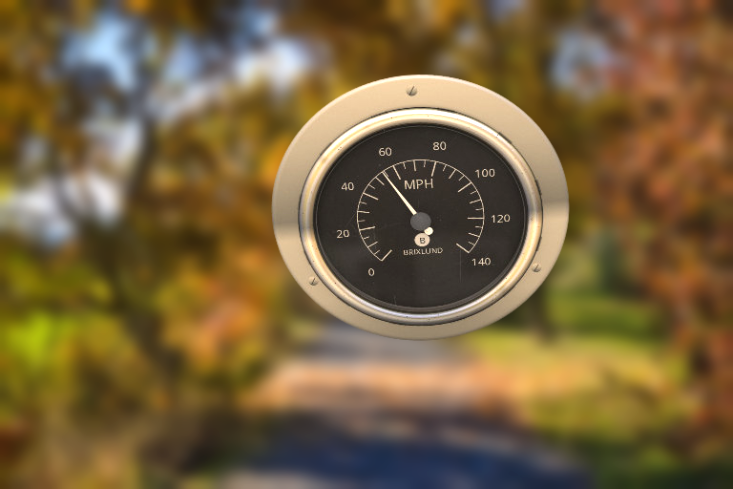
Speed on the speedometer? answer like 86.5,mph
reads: 55,mph
